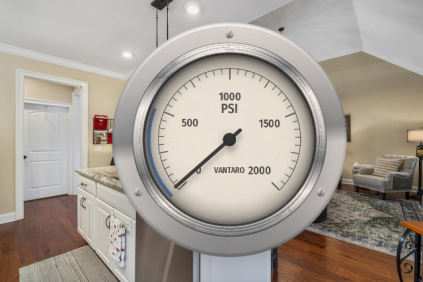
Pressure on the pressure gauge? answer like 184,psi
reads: 25,psi
